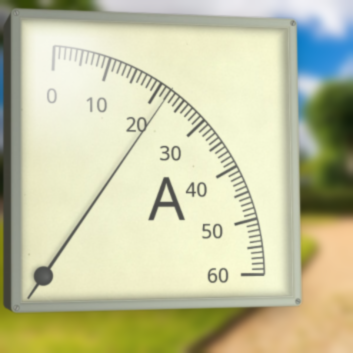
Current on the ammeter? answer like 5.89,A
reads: 22,A
